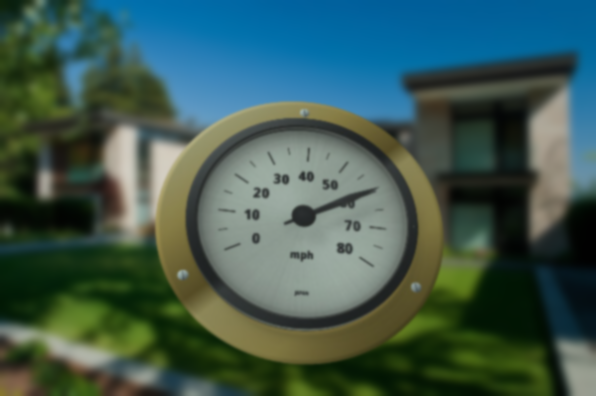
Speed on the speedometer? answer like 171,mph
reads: 60,mph
